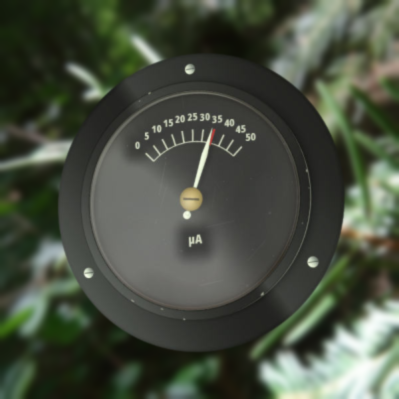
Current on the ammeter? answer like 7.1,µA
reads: 35,µA
